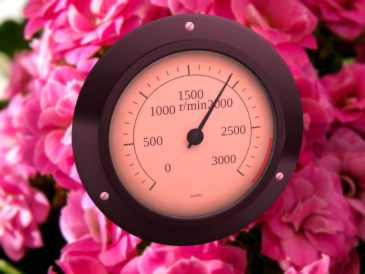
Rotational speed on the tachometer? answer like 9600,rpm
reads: 1900,rpm
